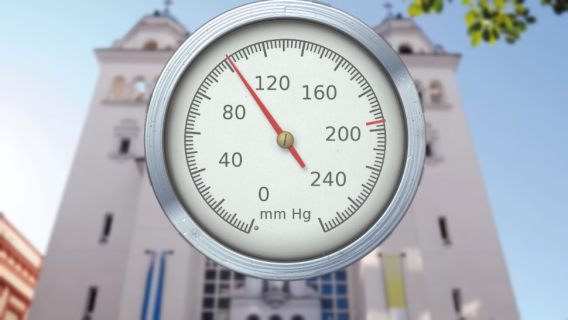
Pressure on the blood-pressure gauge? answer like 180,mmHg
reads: 102,mmHg
